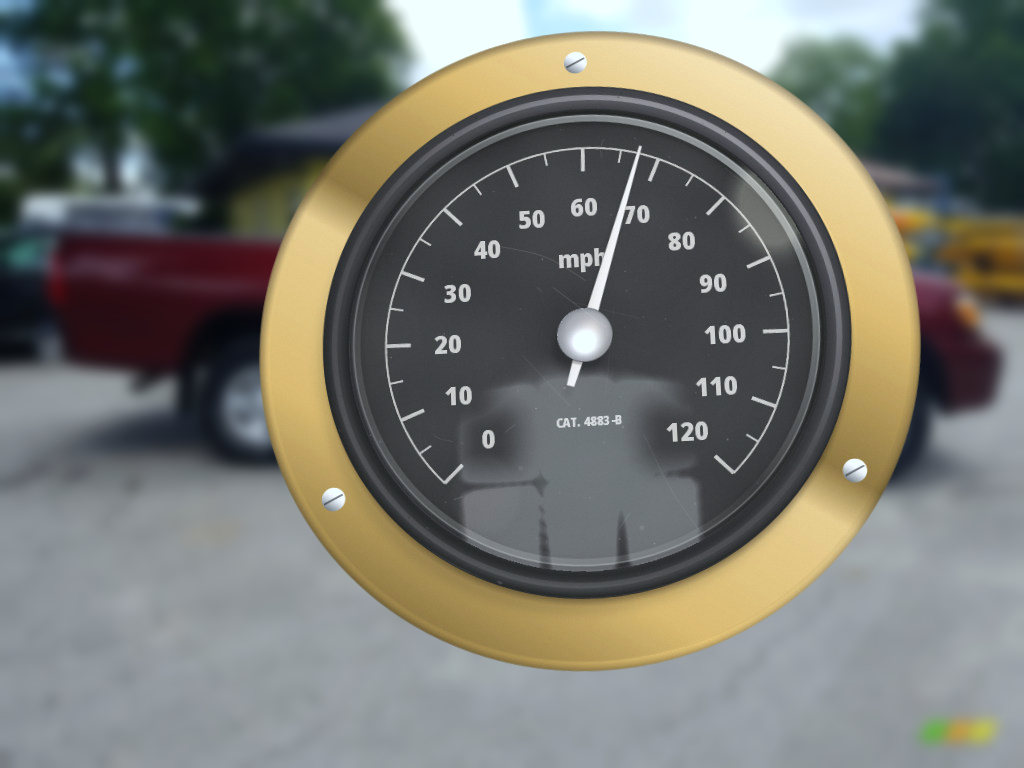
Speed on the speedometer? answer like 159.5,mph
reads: 67.5,mph
